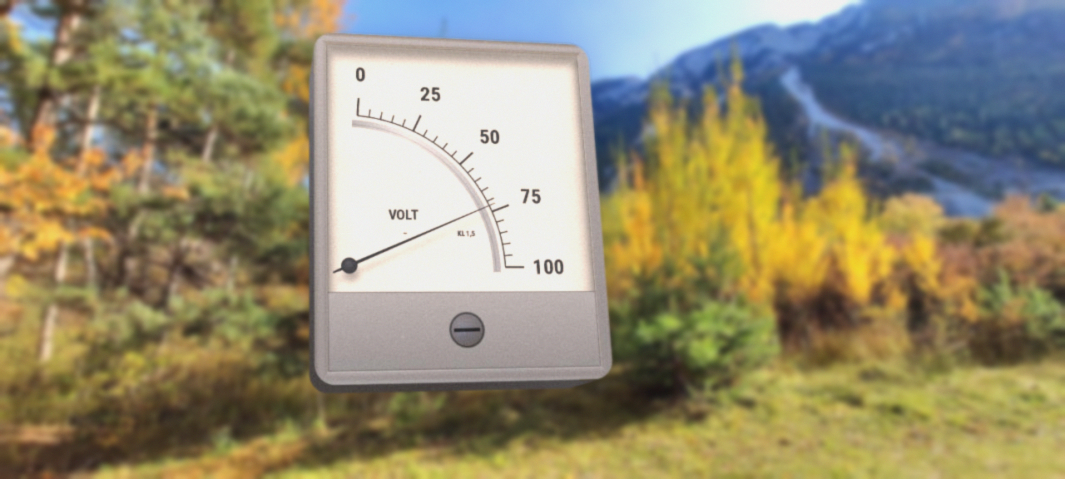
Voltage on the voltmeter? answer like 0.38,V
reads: 72.5,V
